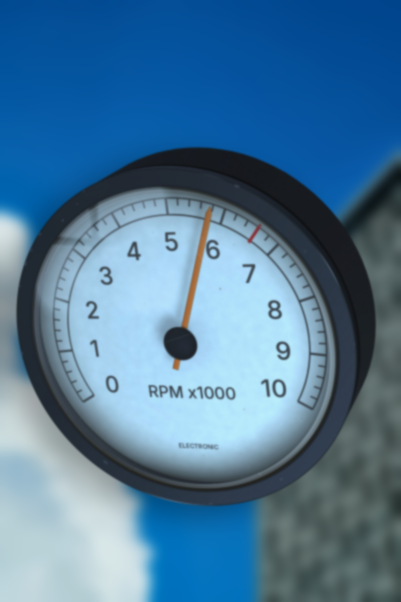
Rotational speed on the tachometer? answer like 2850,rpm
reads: 5800,rpm
